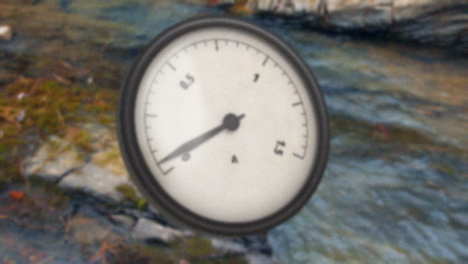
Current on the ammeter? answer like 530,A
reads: 0.05,A
